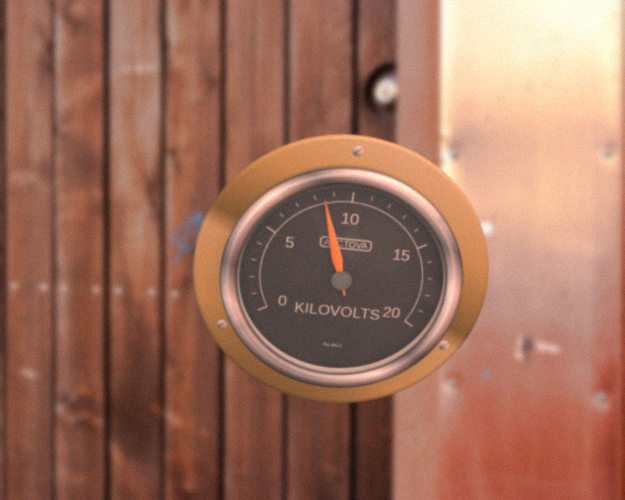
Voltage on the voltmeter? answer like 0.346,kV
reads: 8.5,kV
